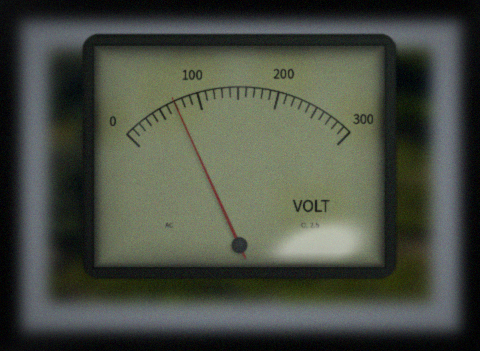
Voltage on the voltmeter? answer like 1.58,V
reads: 70,V
